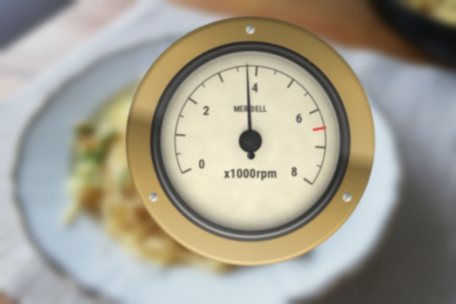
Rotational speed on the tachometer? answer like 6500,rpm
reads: 3750,rpm
